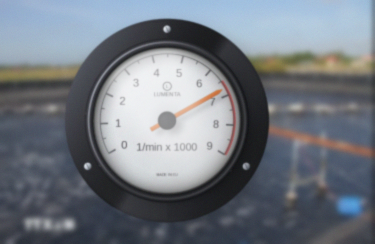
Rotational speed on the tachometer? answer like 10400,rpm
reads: 6750,rpm
